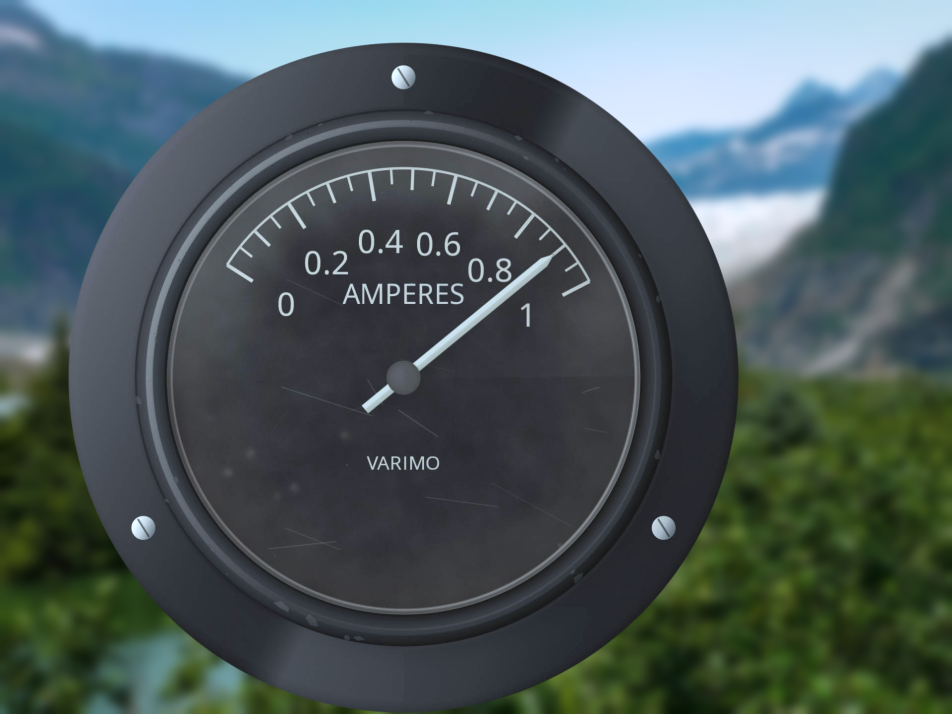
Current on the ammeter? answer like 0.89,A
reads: 0.9,A
